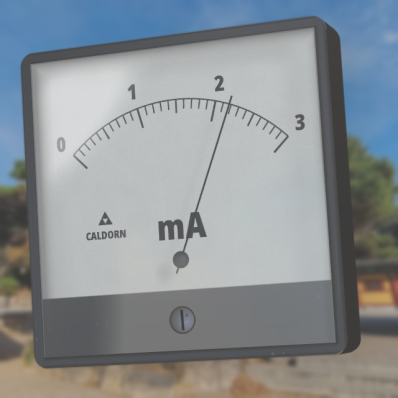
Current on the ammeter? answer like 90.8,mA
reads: 2.2,mA
